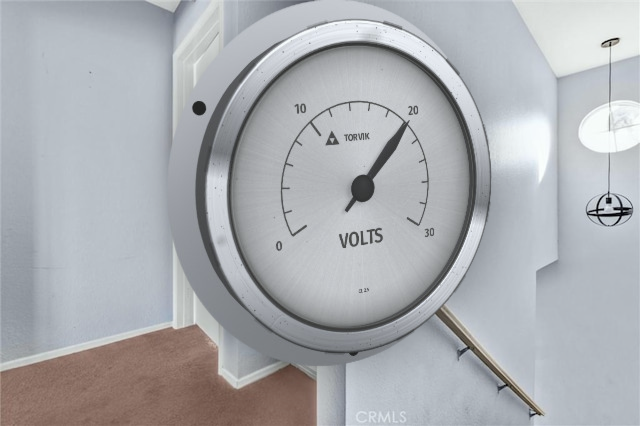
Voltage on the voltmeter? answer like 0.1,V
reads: 20,V
